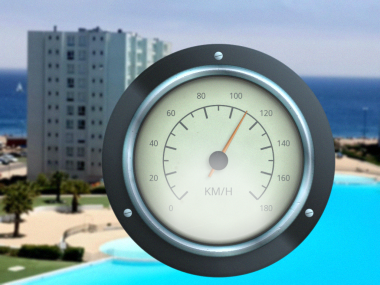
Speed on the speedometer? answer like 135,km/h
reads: 110,km/h
